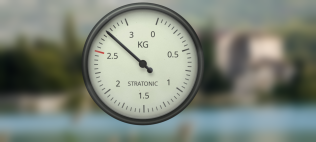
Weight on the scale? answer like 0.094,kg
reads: 2.75,kg
